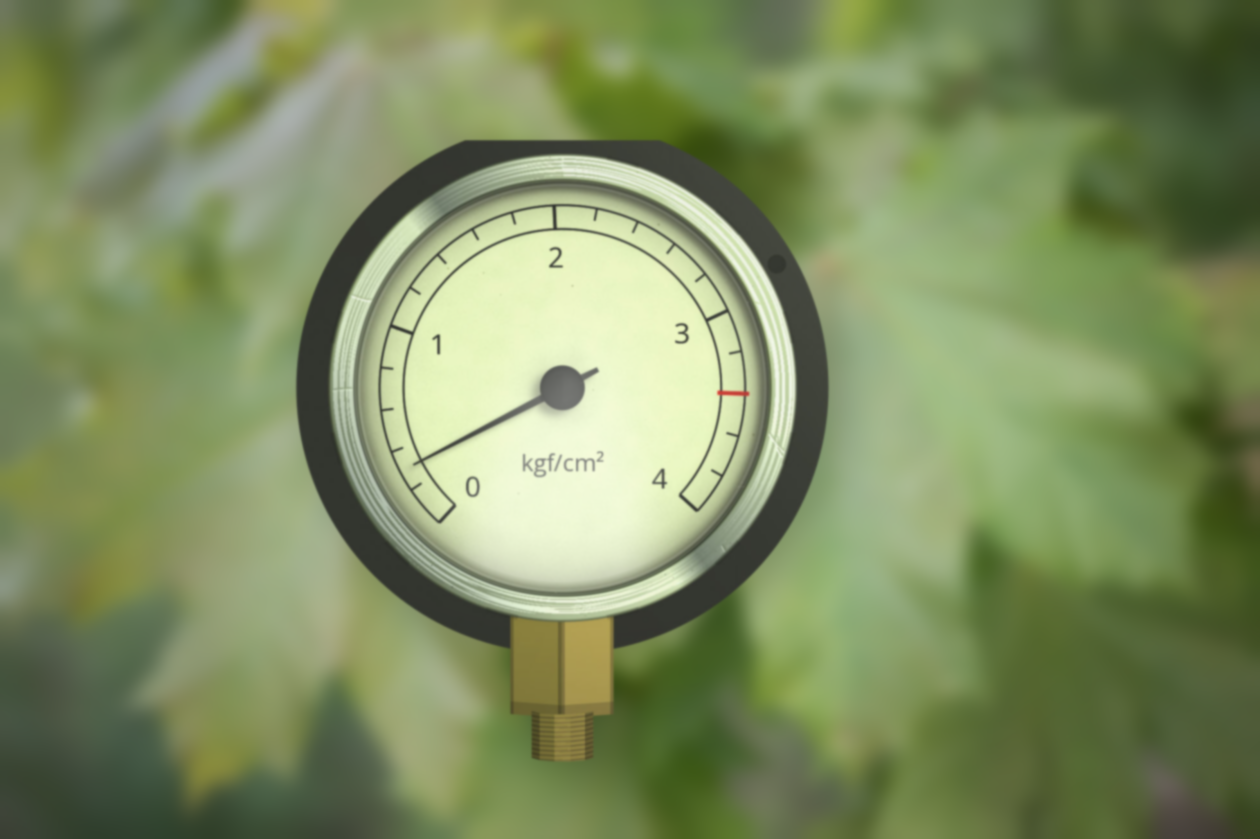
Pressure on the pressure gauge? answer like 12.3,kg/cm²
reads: 0.3,kg/cm²
